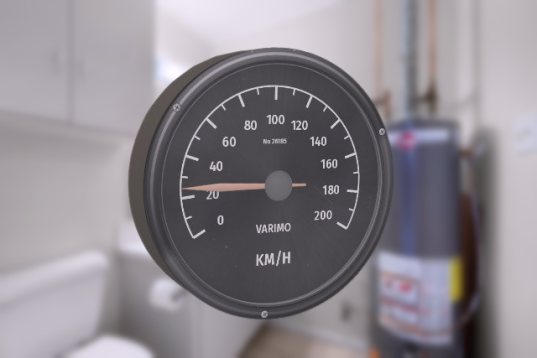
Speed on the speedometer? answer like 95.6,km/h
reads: 25,km/h
